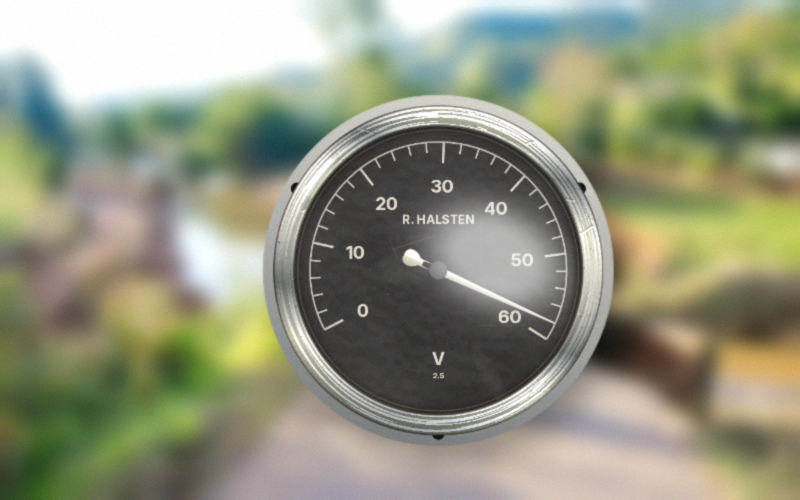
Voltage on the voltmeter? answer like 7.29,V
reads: 58,V
